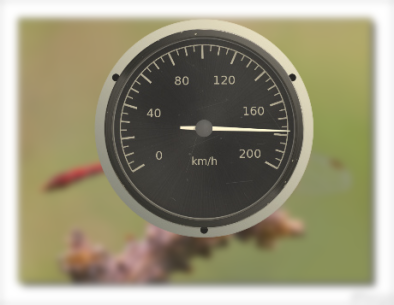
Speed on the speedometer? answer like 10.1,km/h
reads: 177.5,km/h
